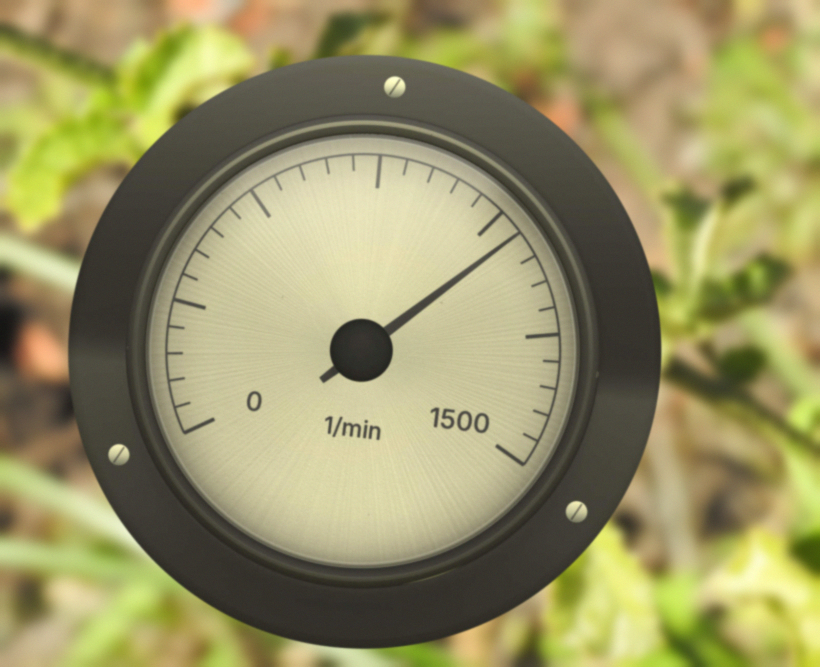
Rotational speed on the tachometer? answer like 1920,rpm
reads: 1050,rpm
